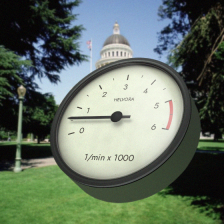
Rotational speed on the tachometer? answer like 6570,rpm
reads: 500,rpm
